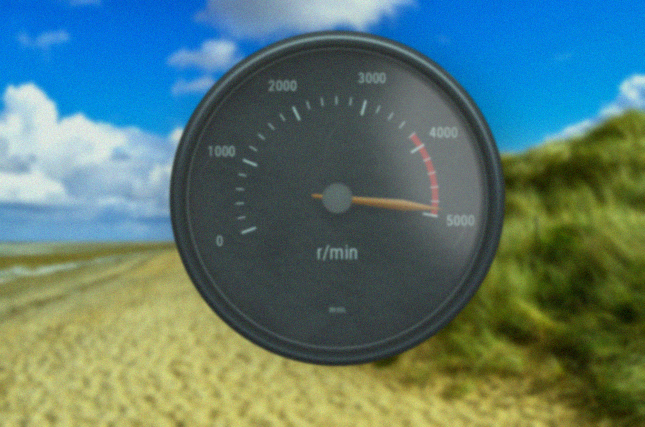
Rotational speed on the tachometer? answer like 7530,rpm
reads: 4900,rpm
